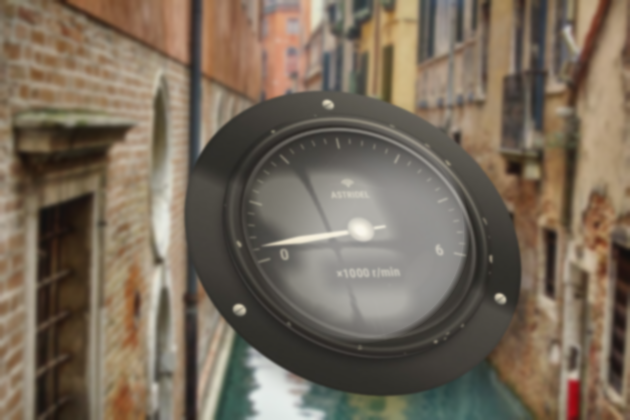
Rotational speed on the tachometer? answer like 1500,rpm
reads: 200,rpm
